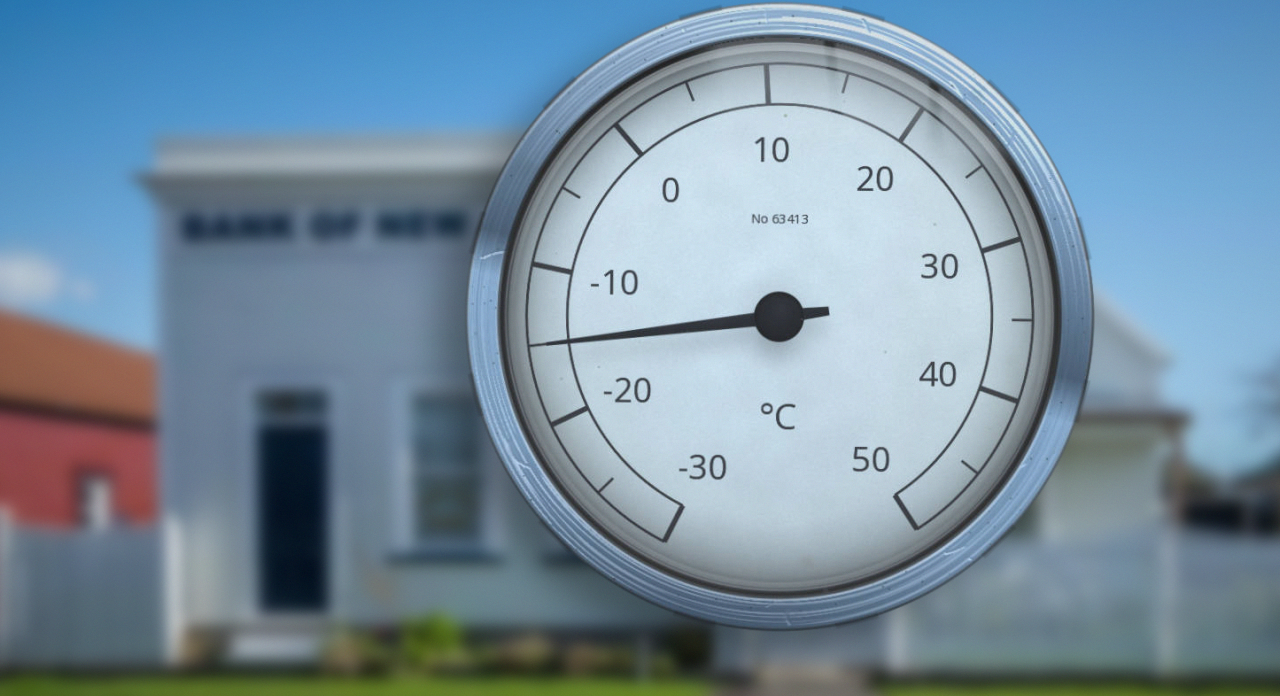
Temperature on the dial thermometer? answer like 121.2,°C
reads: -15,°C
